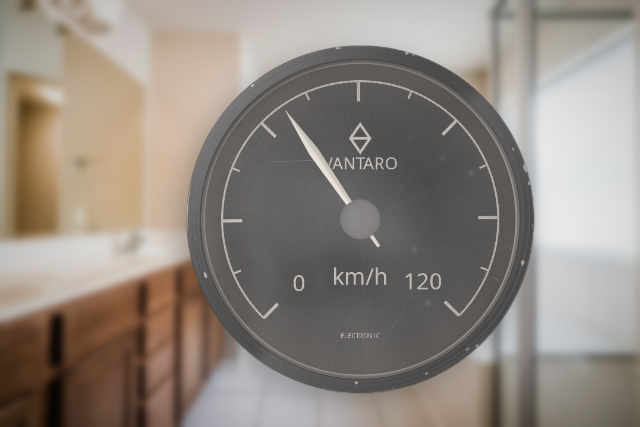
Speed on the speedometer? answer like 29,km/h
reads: 45,km/h
